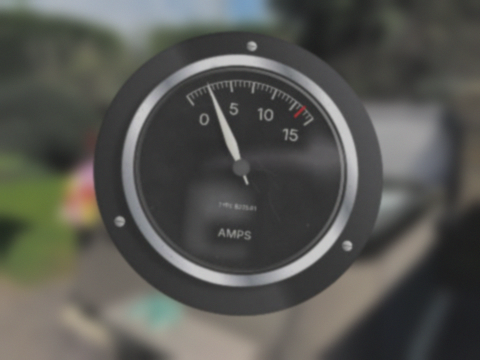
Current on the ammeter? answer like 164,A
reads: 2.5,A
